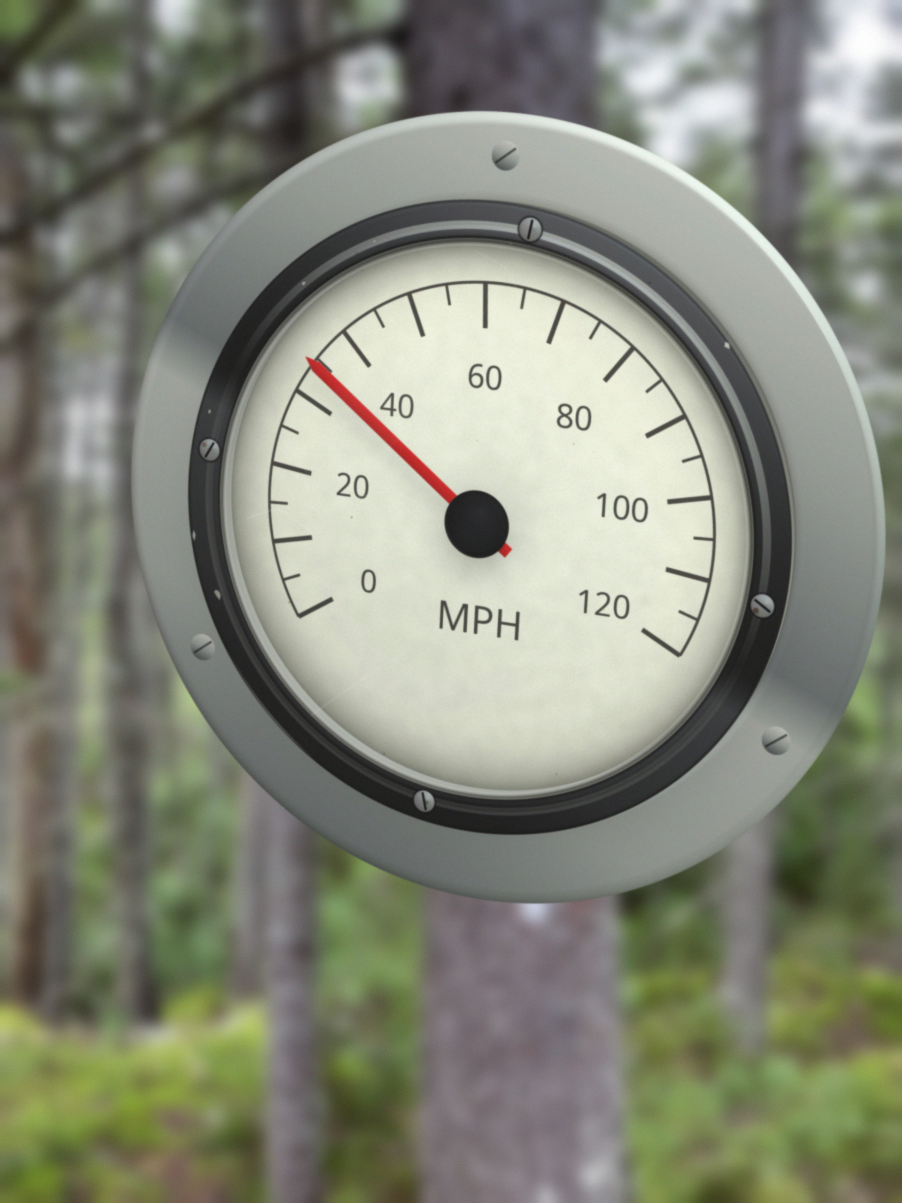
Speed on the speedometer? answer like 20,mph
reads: 35,mph
